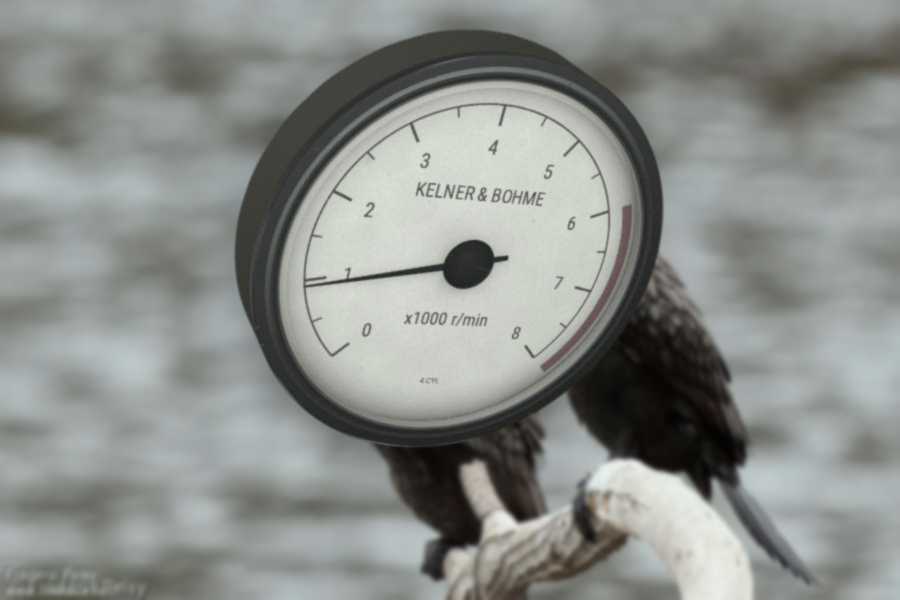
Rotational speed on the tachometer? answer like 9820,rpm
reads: 1000,rpm
